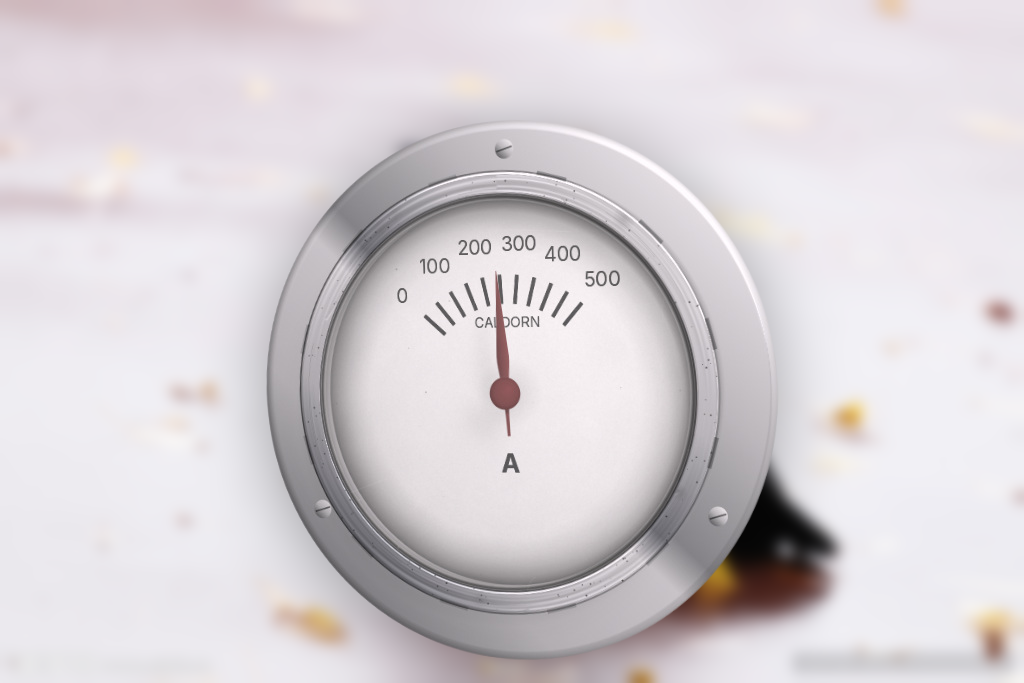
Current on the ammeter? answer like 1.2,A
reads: 250,A
